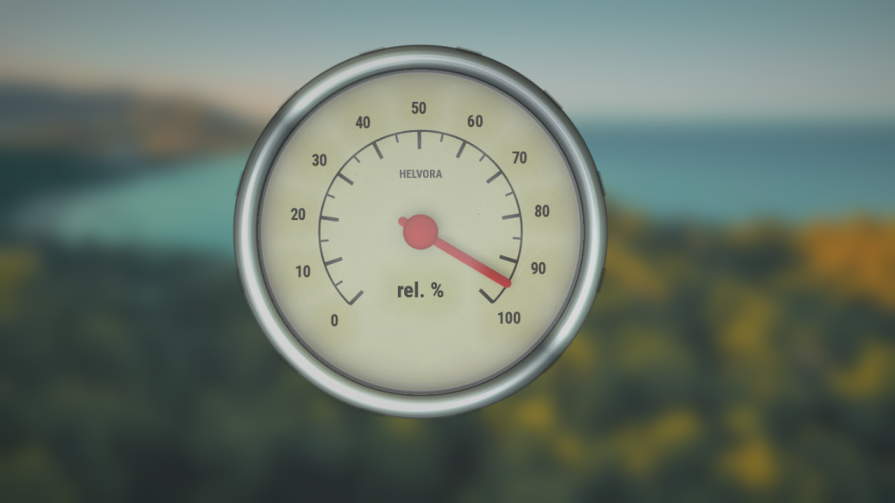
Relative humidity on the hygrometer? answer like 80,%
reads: 95,%
